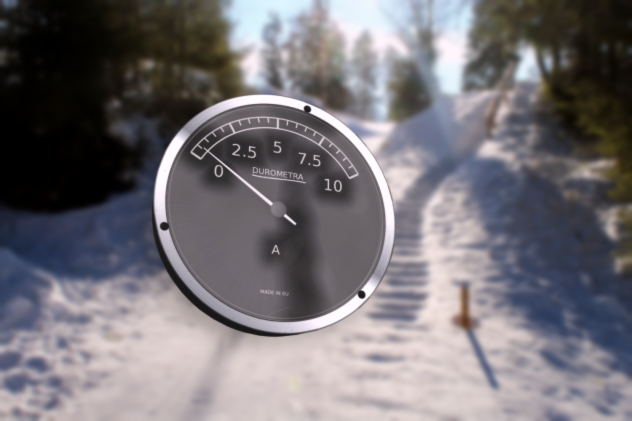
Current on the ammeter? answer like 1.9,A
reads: 0.5,A
